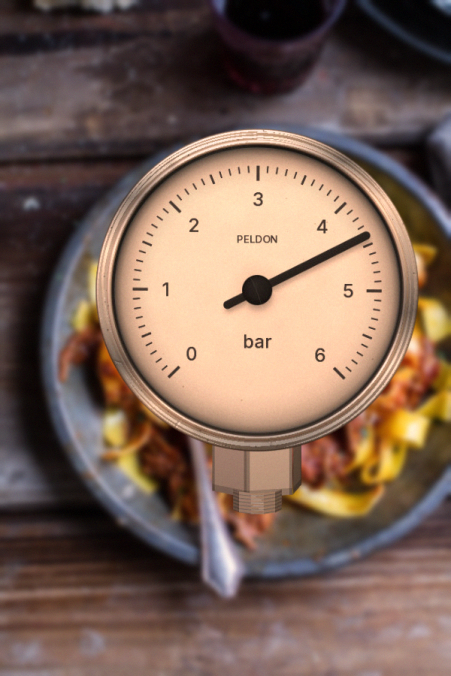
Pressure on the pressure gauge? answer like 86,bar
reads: 4.4,bar
